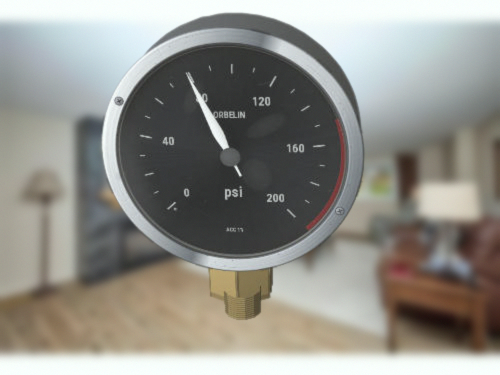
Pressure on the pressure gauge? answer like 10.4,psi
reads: 80,psi
